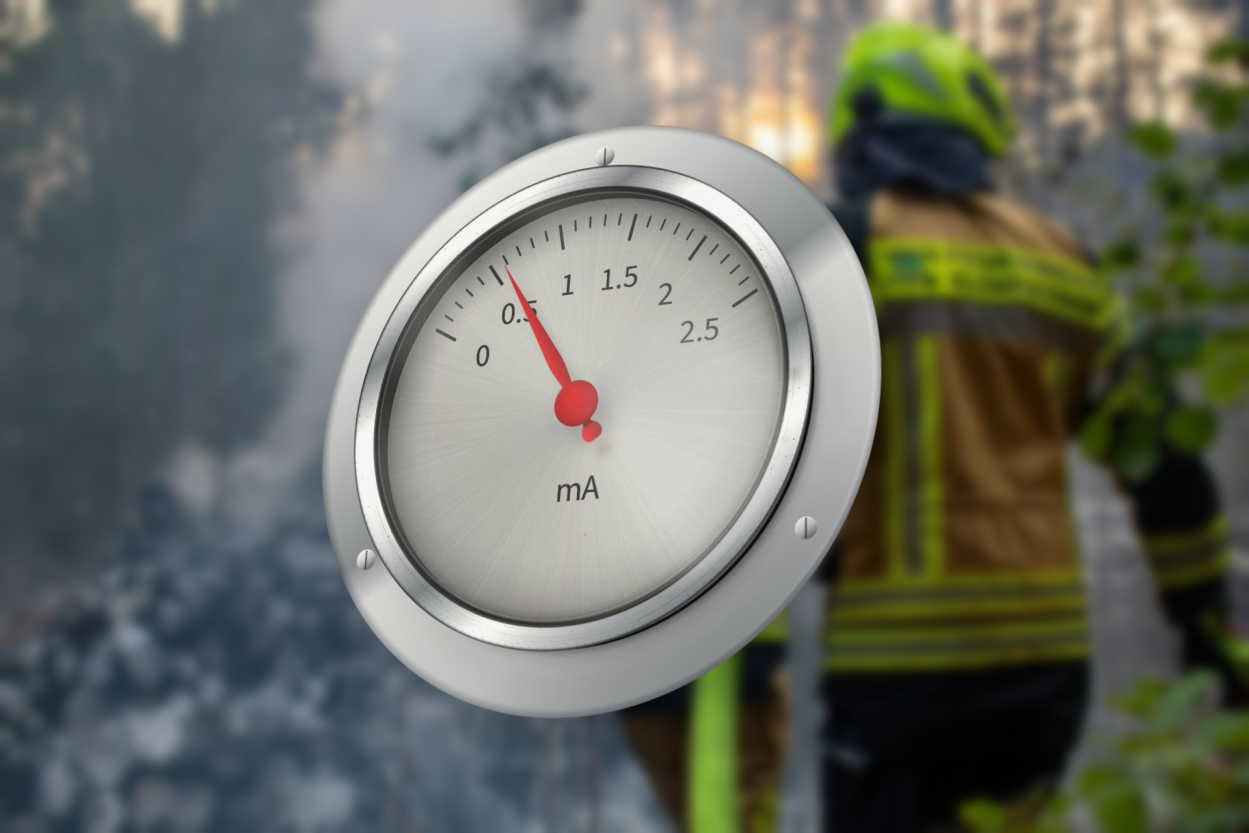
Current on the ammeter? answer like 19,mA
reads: 0.6,mA
